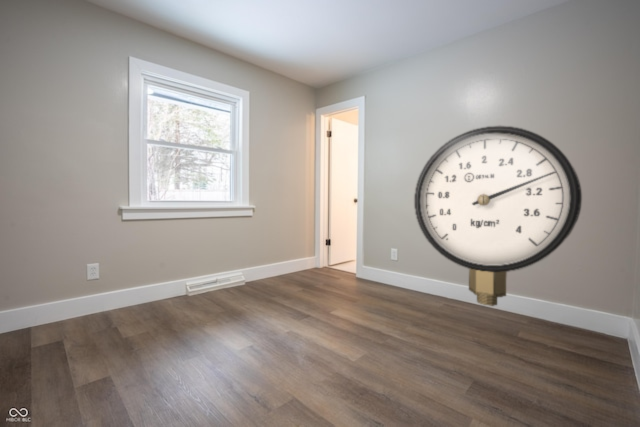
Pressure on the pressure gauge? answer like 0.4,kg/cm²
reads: 3,kg/cm²
